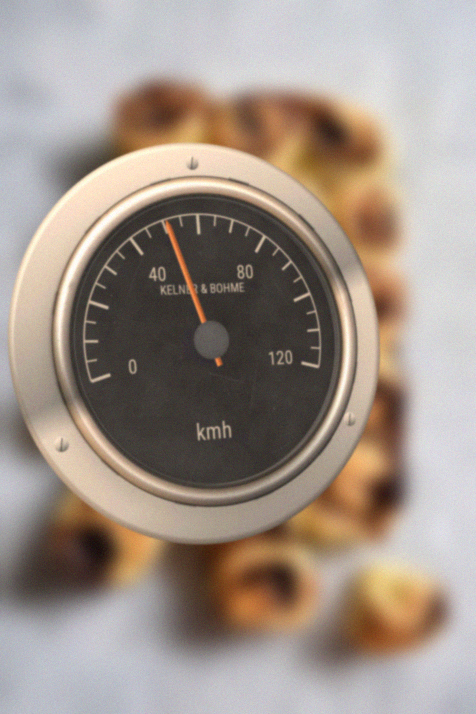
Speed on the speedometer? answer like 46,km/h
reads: 50,km/h
